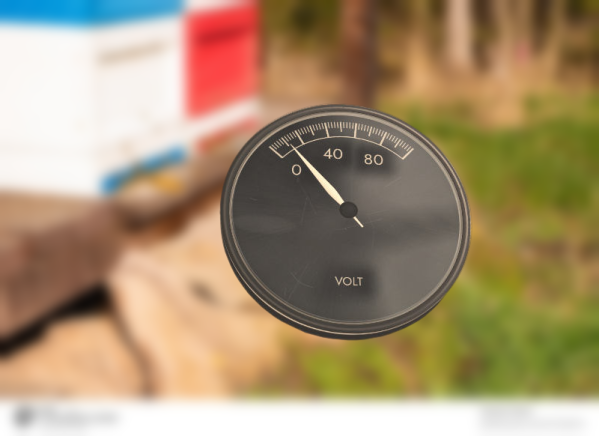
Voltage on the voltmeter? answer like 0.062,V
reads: 10,V
